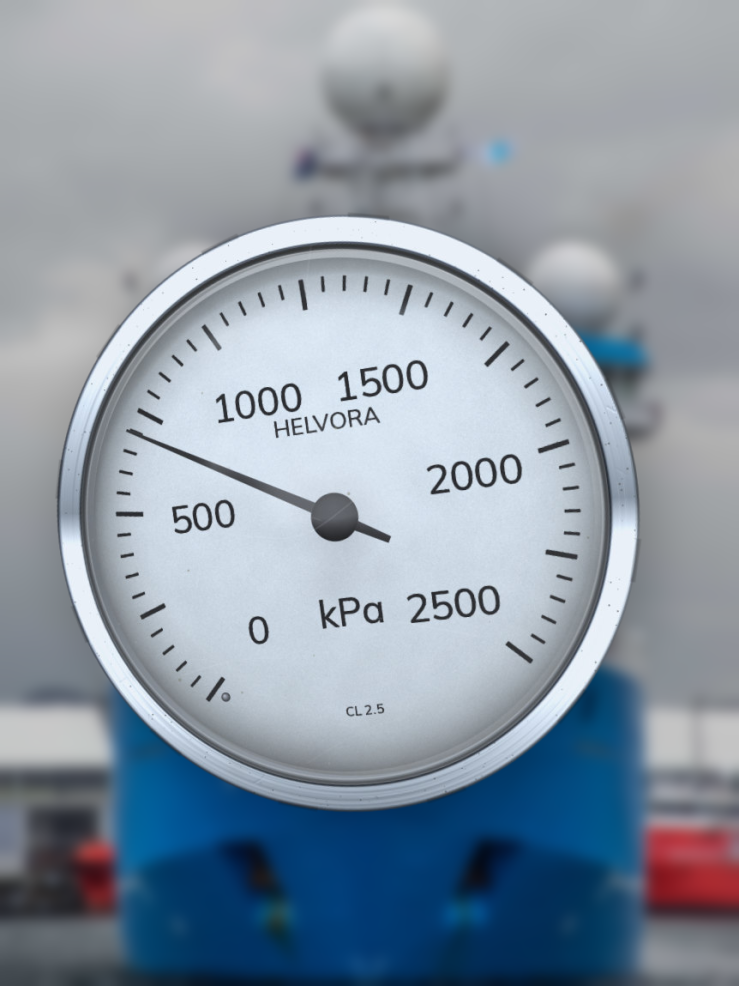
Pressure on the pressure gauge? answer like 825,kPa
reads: 700,kPa
